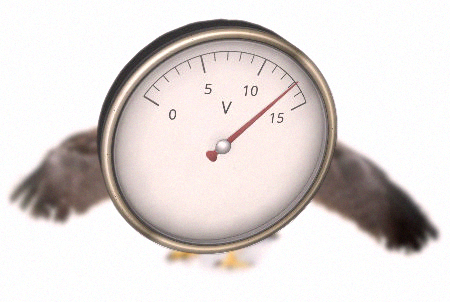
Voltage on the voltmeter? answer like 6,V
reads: 13,V
